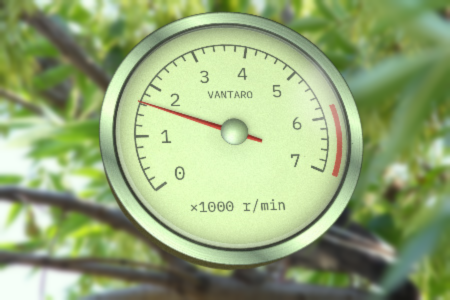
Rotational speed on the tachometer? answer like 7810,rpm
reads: 1600,rpm
